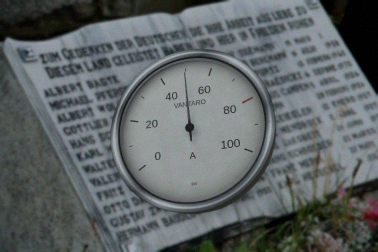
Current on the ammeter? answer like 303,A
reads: 50,A
